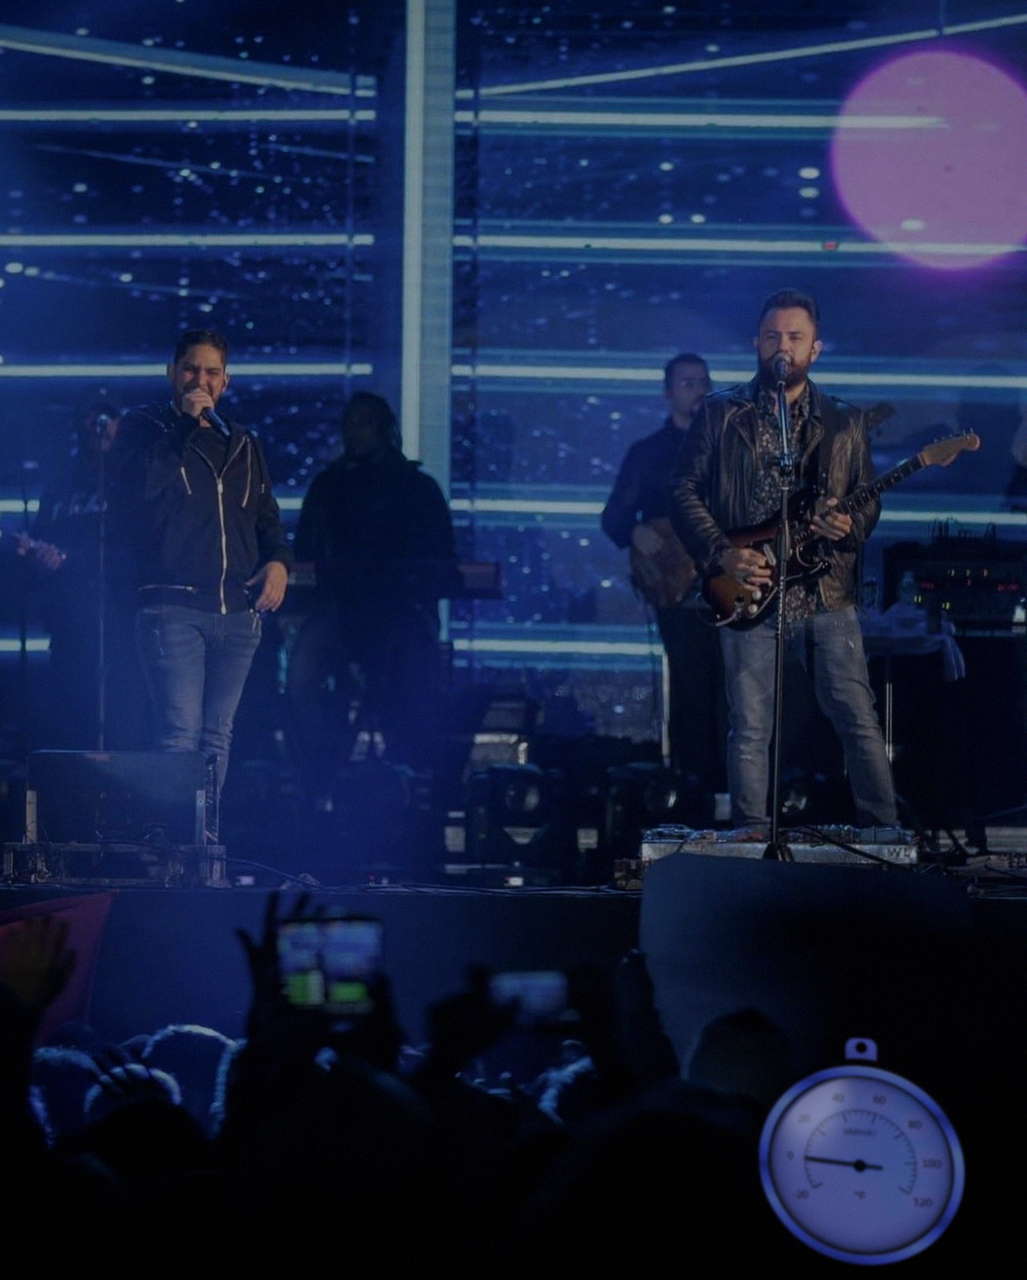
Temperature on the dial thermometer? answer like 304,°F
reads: 0,°F
